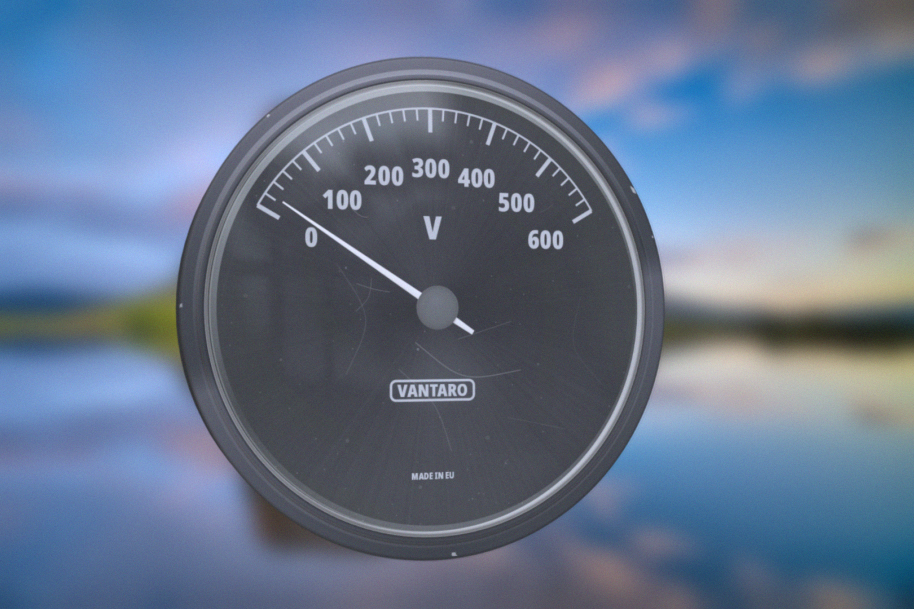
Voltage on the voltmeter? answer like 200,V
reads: 20,V
